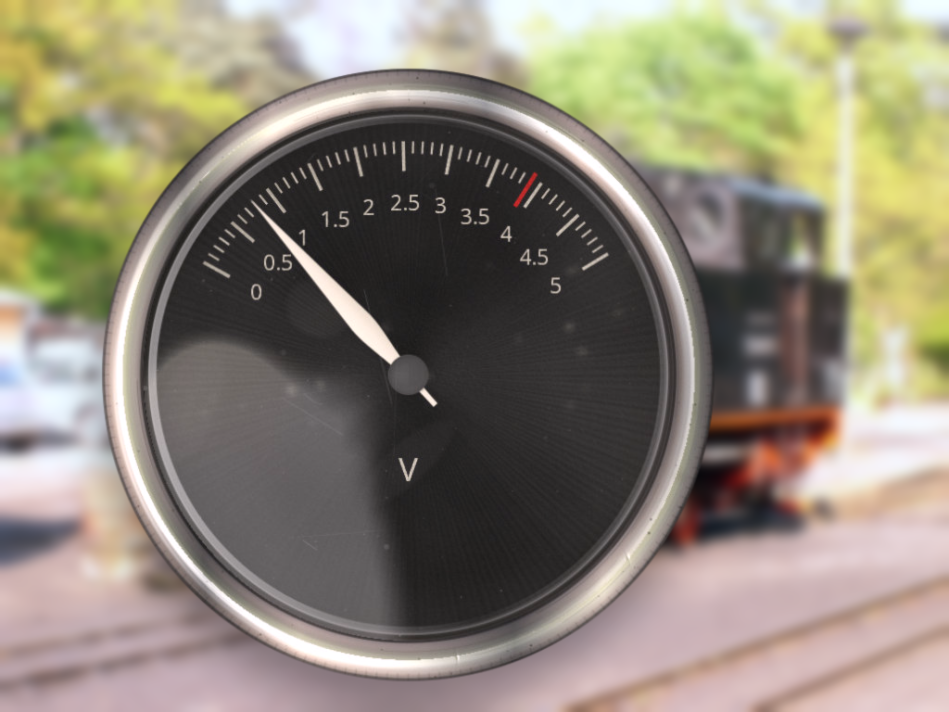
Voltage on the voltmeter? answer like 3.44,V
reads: 0.8,V
